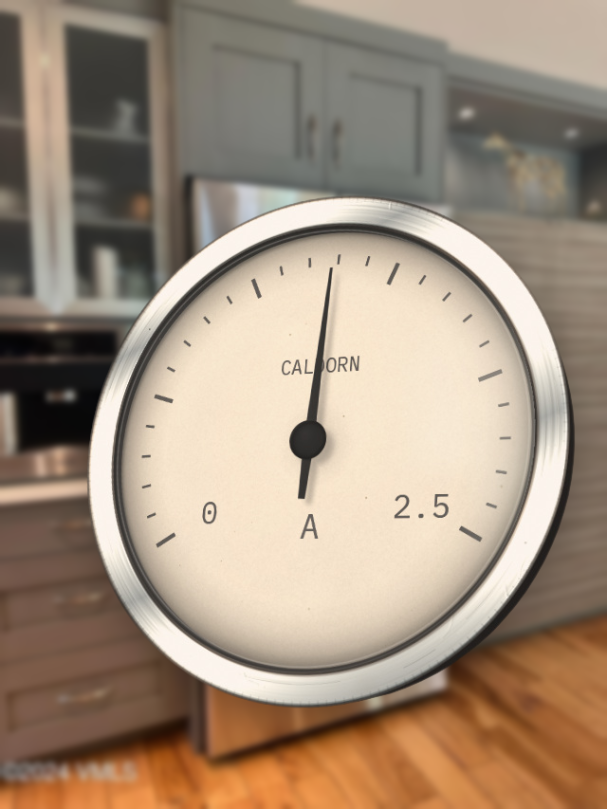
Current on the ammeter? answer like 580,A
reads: 1.3,A
